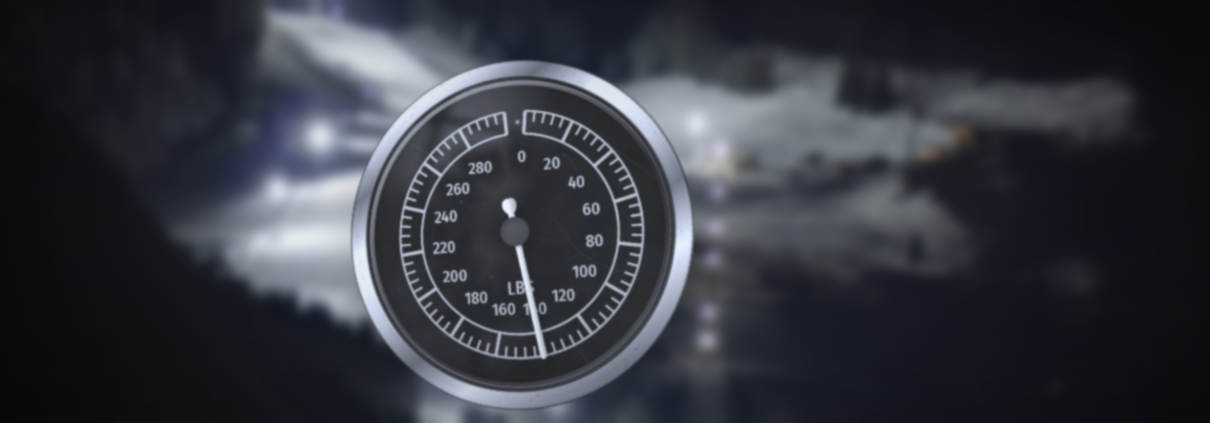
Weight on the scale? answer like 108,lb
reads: 140,lb
